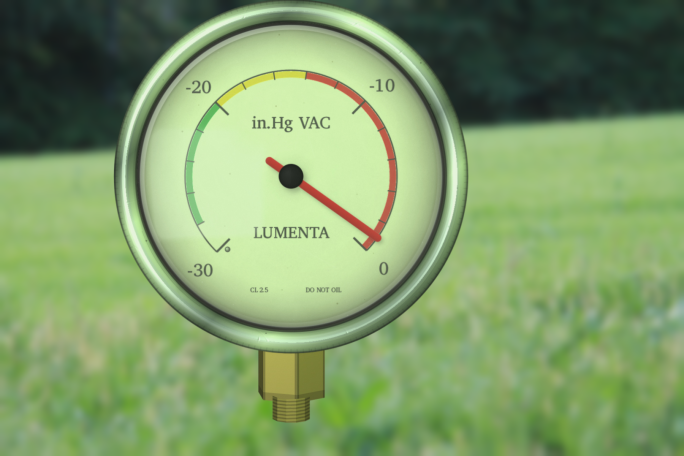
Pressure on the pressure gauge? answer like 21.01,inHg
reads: -1,inHg
